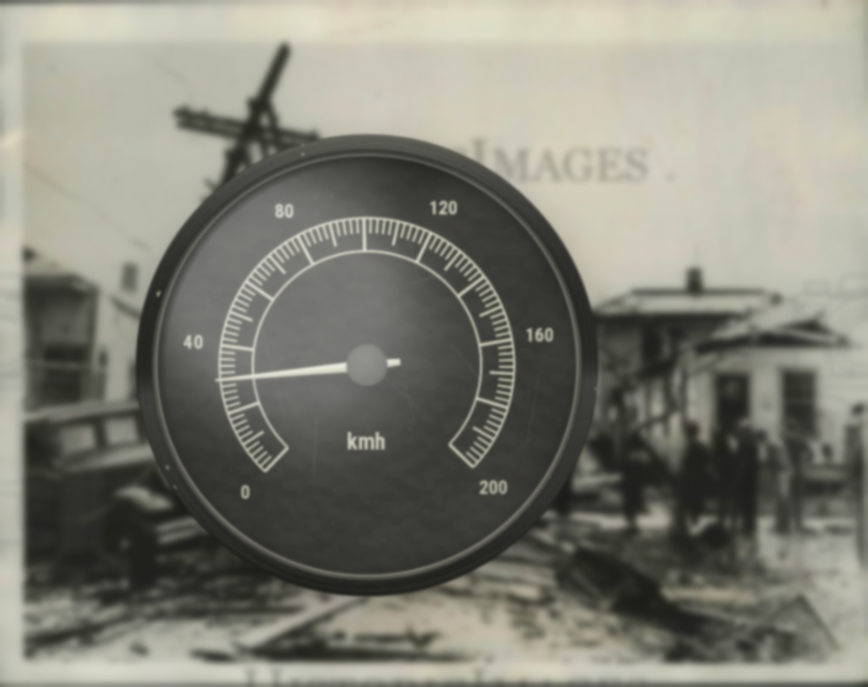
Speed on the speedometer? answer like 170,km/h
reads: 30,km/h
